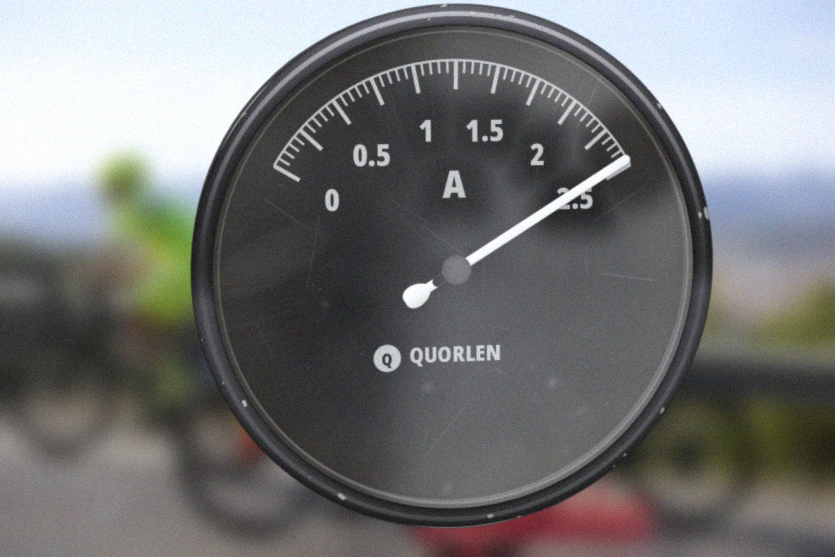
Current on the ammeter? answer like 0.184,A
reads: 2.45,A
